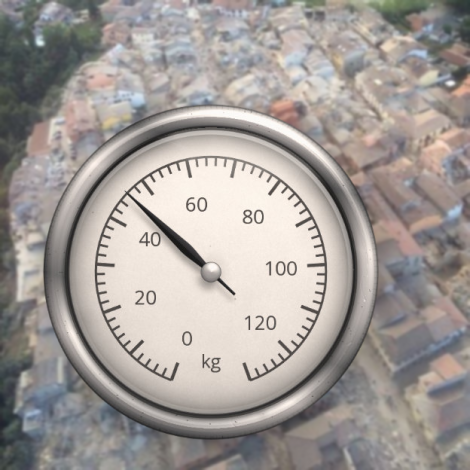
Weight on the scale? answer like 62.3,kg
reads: 46,kg
